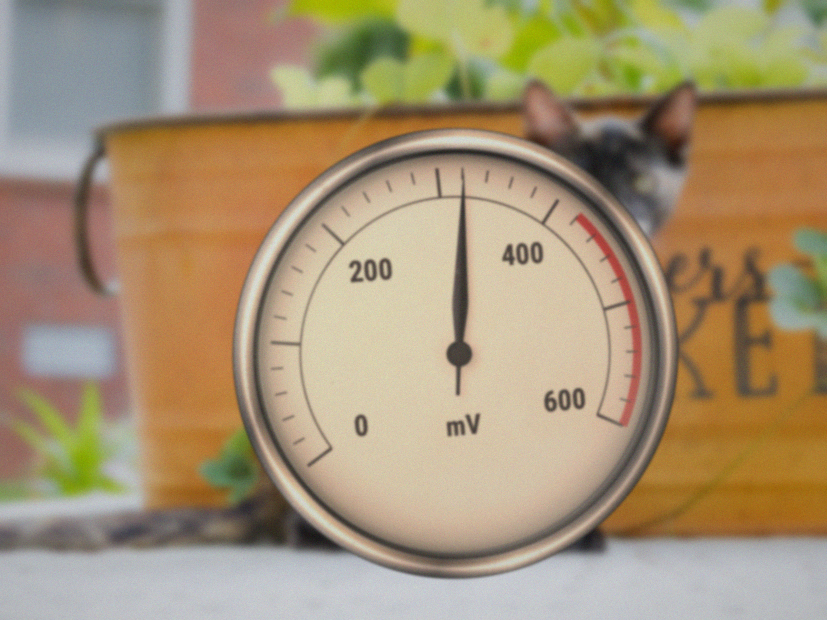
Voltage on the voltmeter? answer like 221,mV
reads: 320,mV
